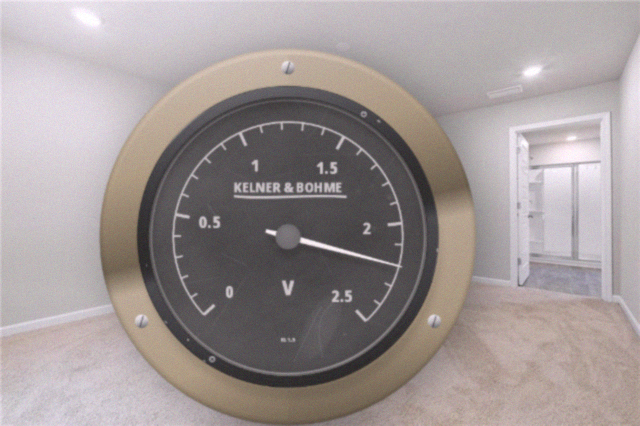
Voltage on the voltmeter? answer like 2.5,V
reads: 2.2,V
